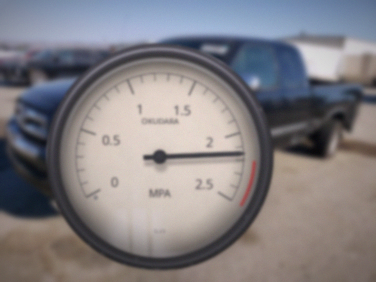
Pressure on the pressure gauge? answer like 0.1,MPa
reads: 2.15,MPa
